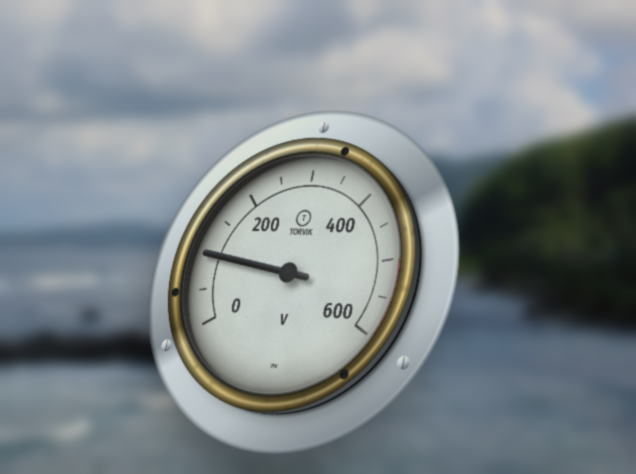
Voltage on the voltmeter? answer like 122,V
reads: 100,V
